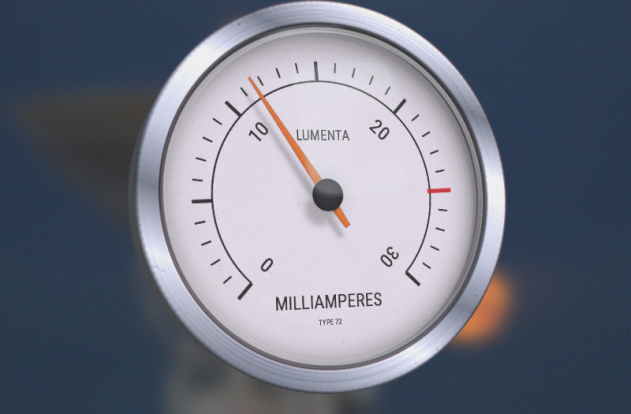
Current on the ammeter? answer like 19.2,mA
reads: 11.5,mA
